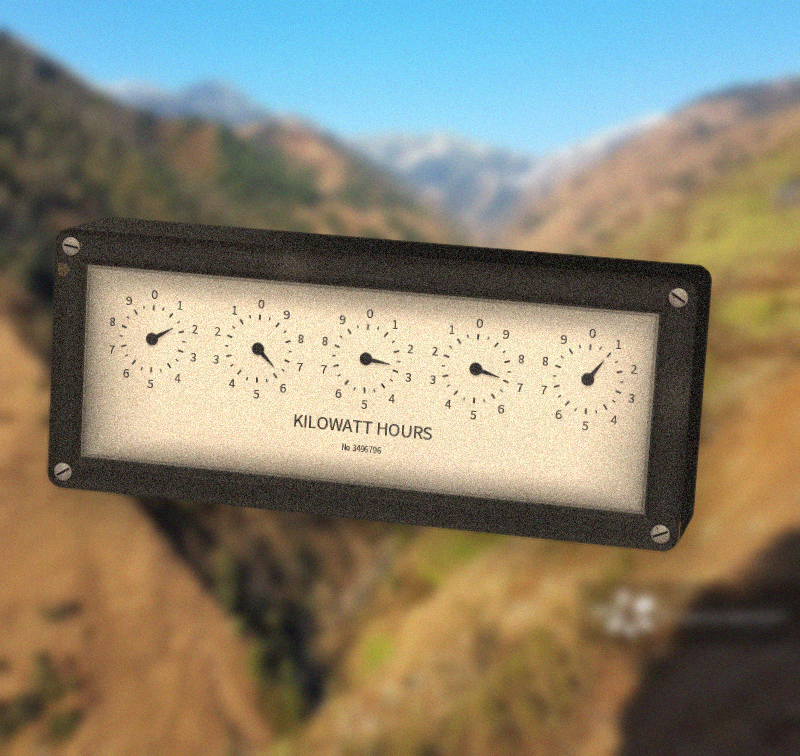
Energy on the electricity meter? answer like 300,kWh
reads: 16271,kWh
